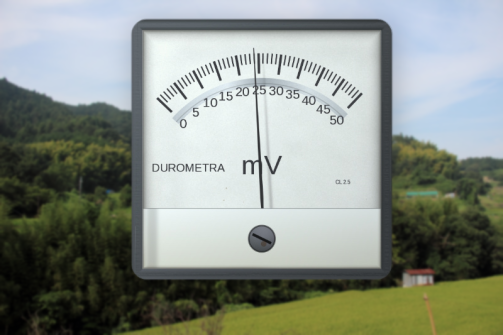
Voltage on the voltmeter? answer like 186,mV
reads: 24,mV
